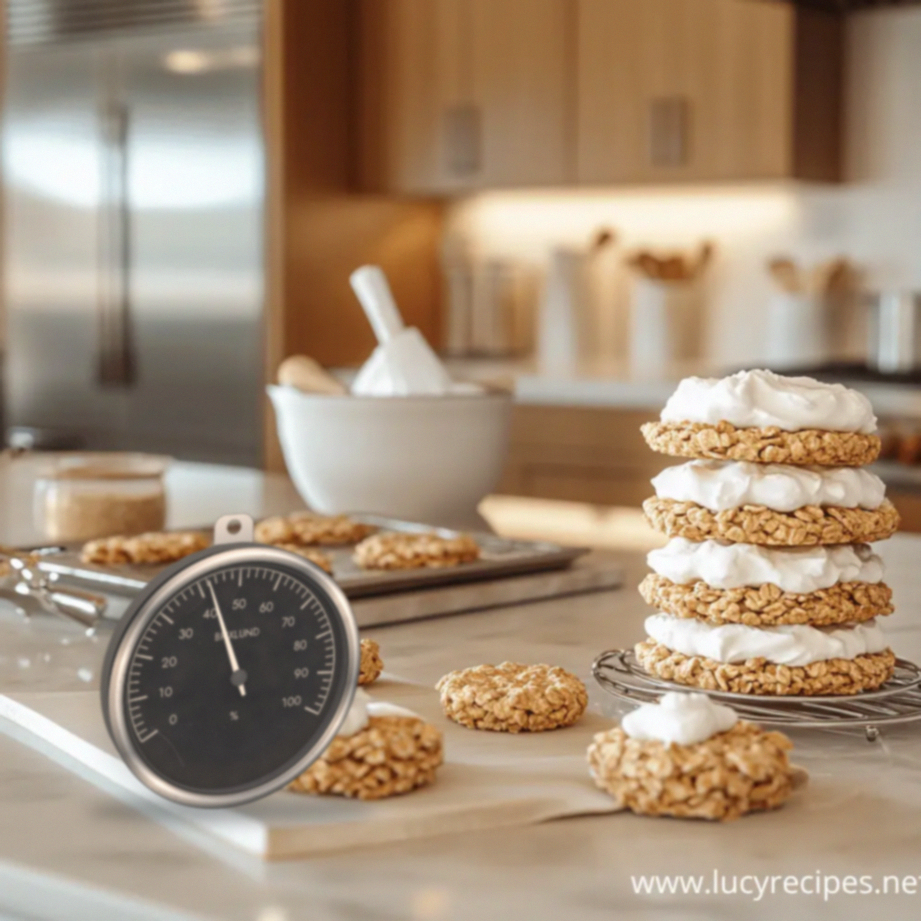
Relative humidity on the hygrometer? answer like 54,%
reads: 42,%
